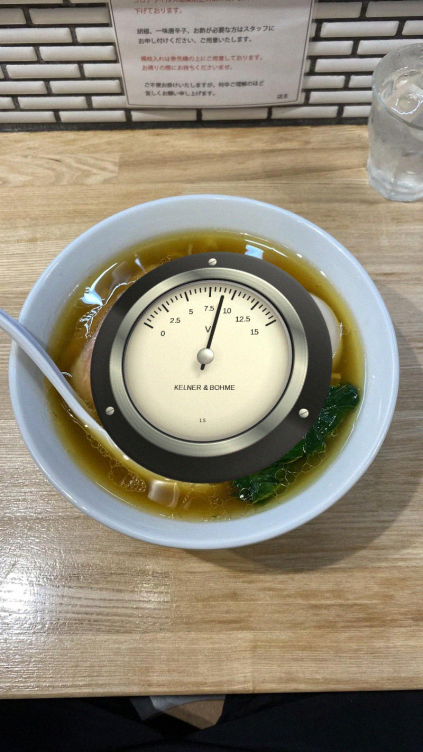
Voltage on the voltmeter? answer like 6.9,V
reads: 9,V
